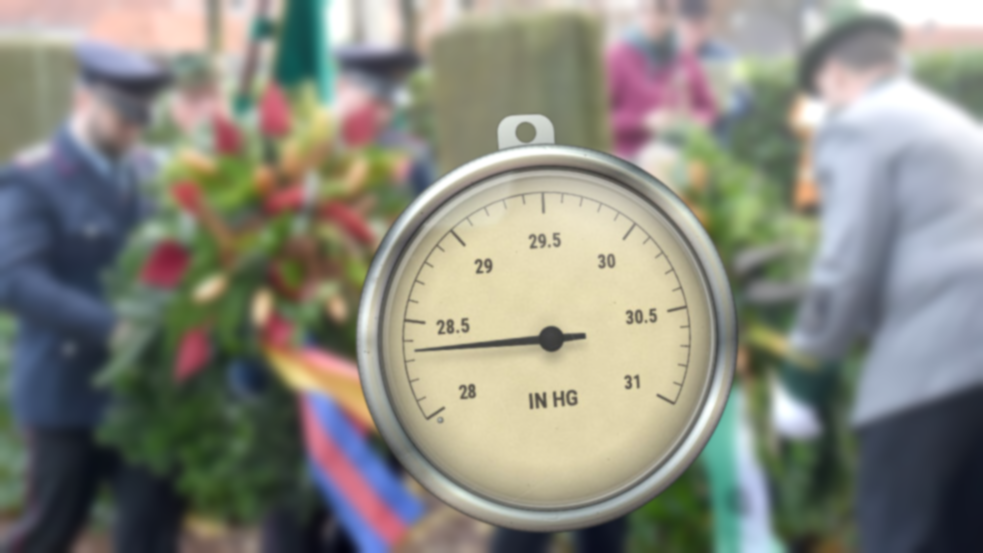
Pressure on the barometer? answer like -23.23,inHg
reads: 28.35,inHg
